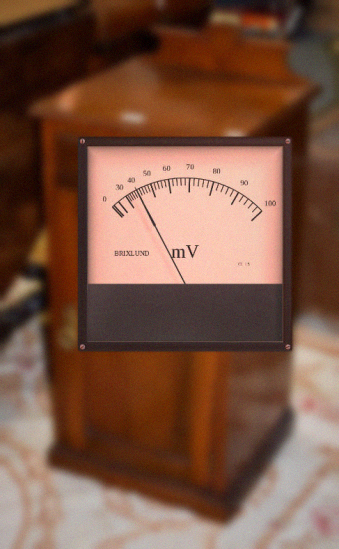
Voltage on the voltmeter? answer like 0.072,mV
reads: 40,mV
